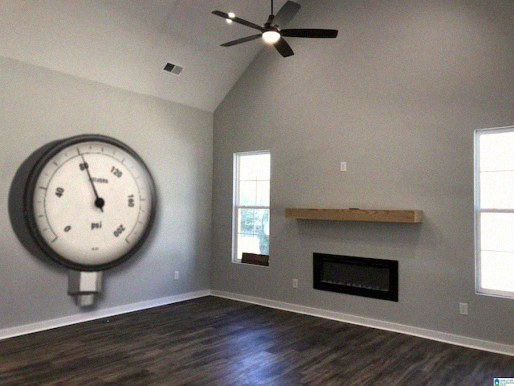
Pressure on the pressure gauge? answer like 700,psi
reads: 80,psi
